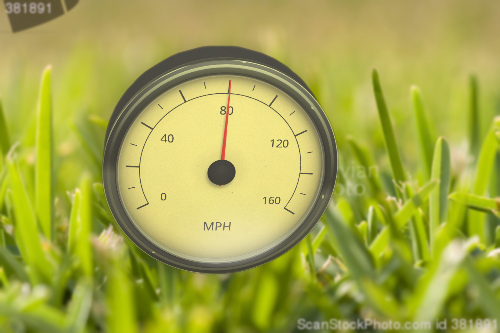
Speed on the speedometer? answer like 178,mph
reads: 80,mph
